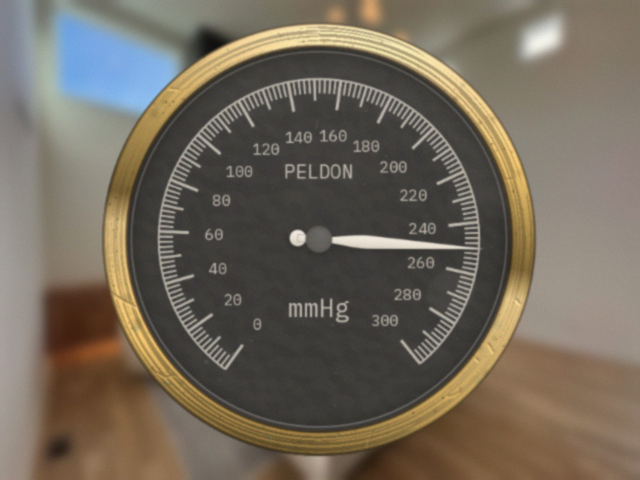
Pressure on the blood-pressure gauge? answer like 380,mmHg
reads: 250,mmHg
